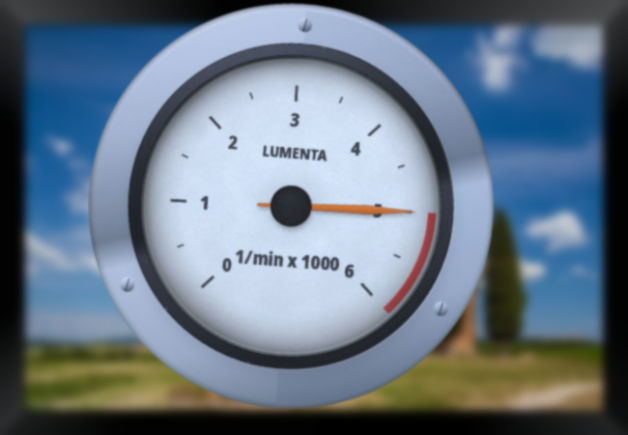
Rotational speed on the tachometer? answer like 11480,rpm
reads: 5000,rpm
